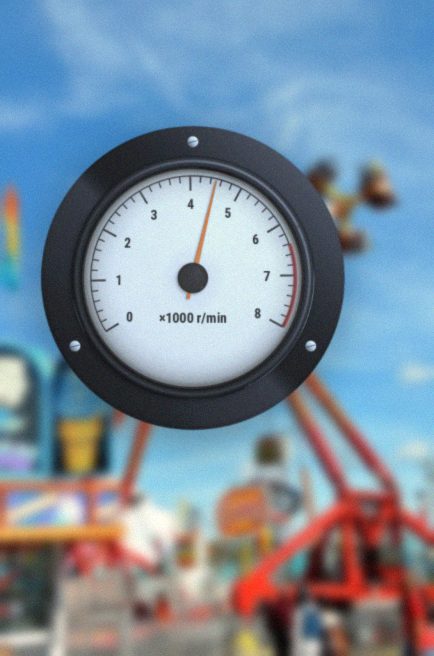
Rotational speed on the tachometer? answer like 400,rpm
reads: 4500,rpm
